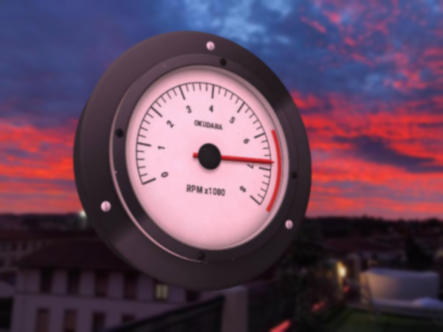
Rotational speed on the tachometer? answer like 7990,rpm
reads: 6800,rpm
